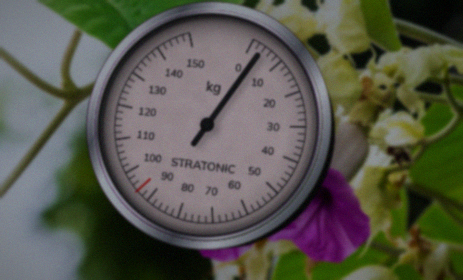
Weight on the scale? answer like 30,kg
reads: 4,kg
